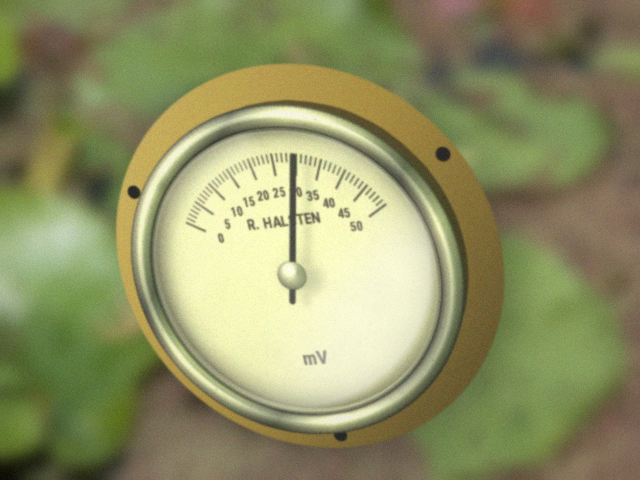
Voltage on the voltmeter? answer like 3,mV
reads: 30,mV
